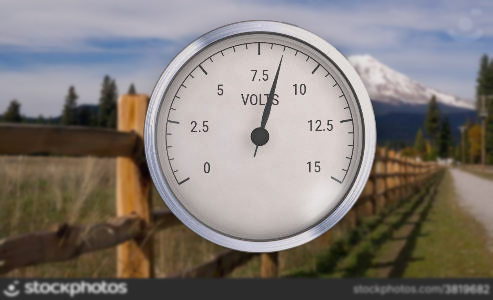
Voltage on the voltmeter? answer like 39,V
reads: 8.5,V
